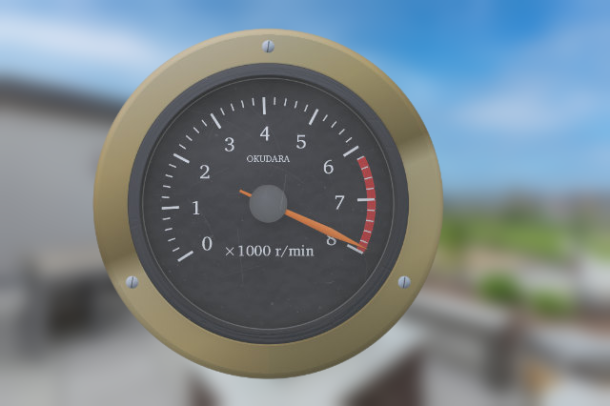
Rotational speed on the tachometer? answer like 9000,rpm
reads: 7900,rpm
